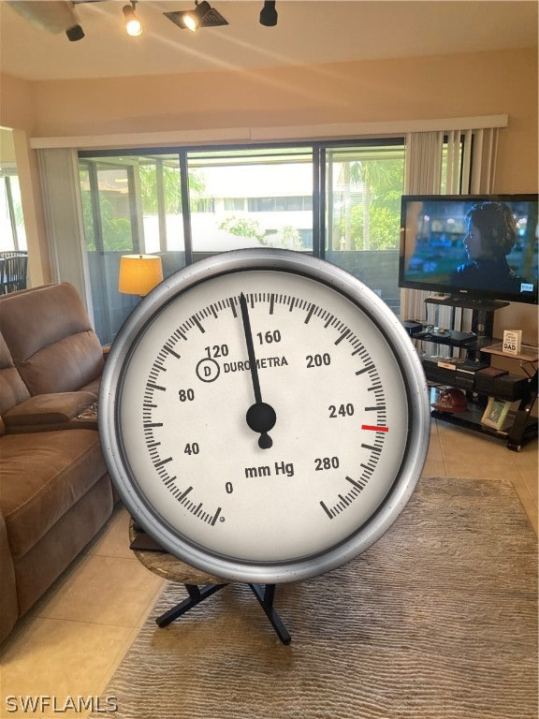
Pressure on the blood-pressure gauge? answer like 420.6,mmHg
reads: 146,mmHg
